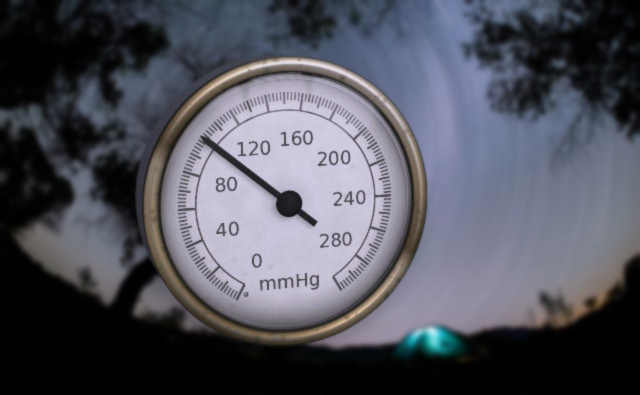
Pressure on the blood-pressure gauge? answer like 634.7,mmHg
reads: 100,mmHg
